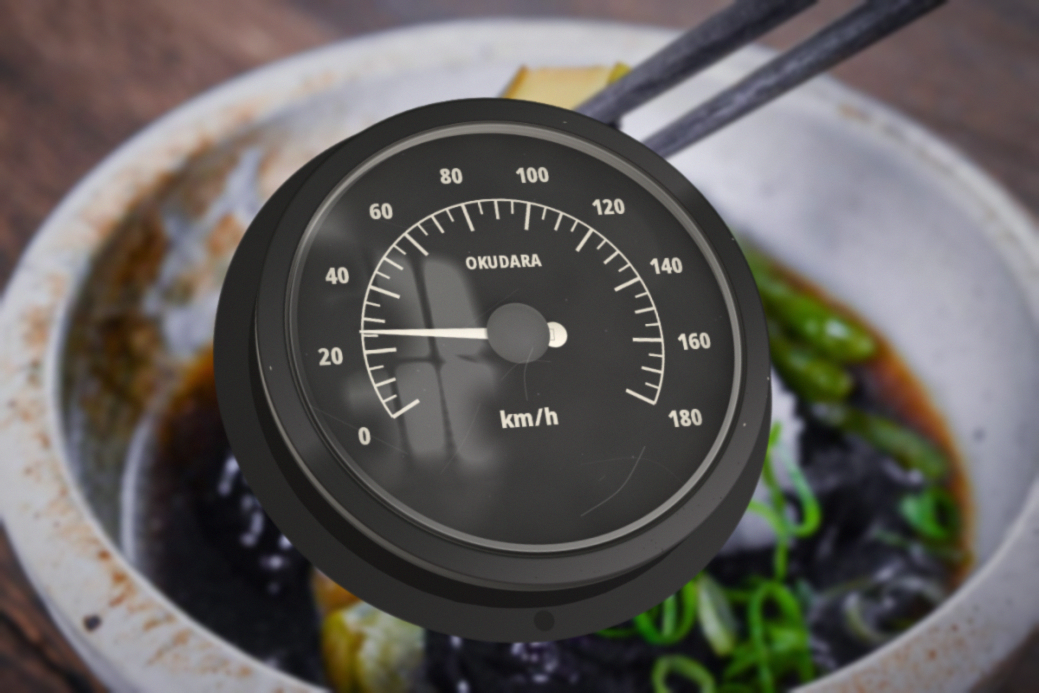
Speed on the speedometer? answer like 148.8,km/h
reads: 25,km/h
